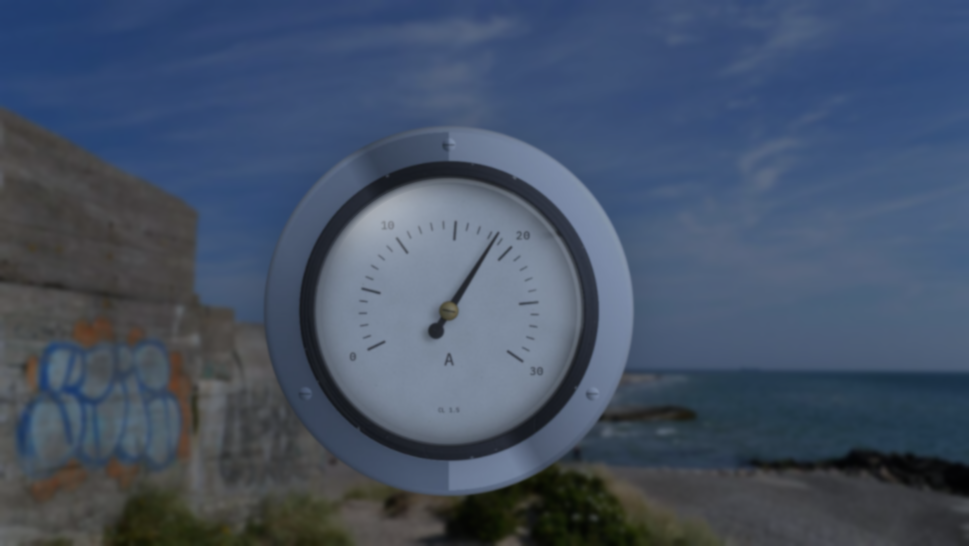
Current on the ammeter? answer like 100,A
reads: 18.5,A
